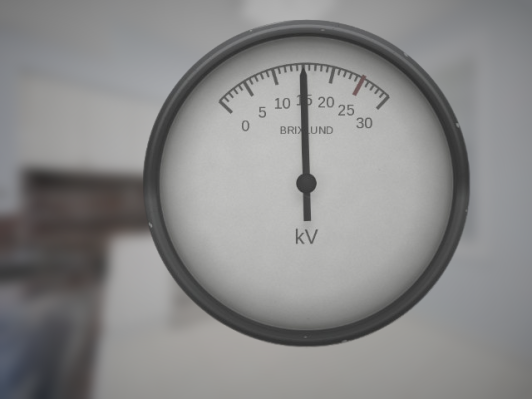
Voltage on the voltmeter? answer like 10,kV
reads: 15,kV
